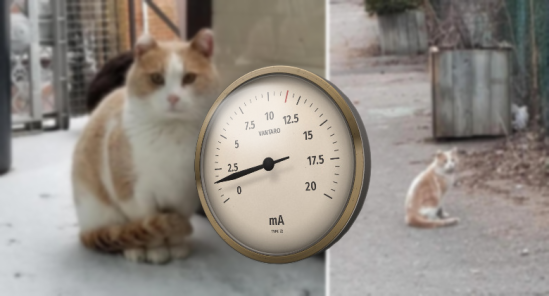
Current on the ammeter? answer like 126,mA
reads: 1.5,mA
